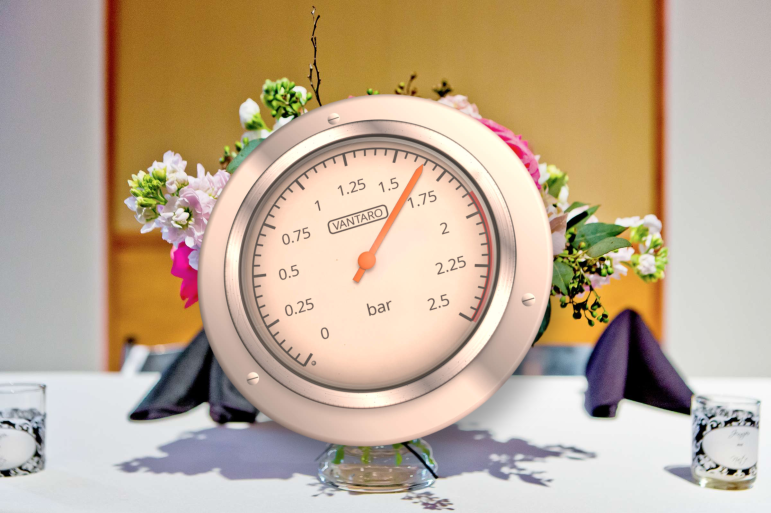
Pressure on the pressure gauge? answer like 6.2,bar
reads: 1.65,bar
